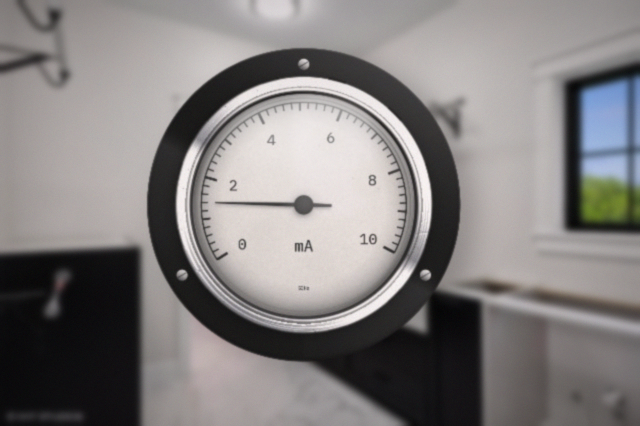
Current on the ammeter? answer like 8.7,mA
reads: 1.4,mA
